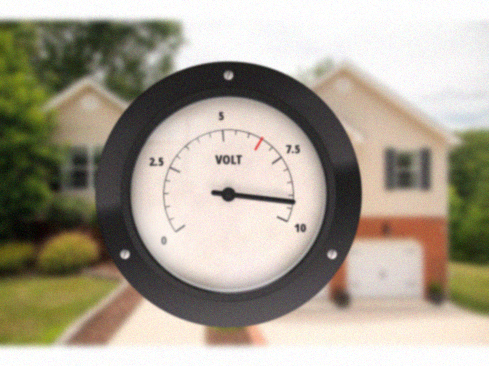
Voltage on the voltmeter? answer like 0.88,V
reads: 9.25,V
